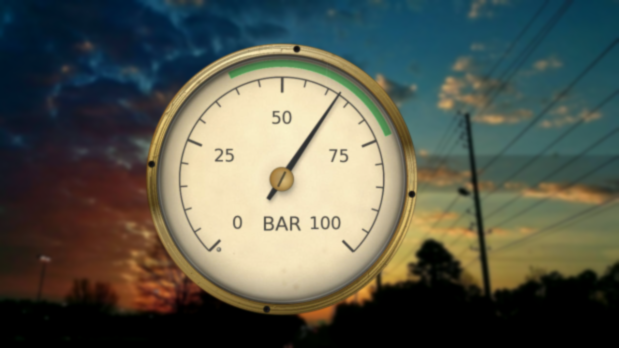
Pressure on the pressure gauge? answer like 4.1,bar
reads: 62.5,bar
